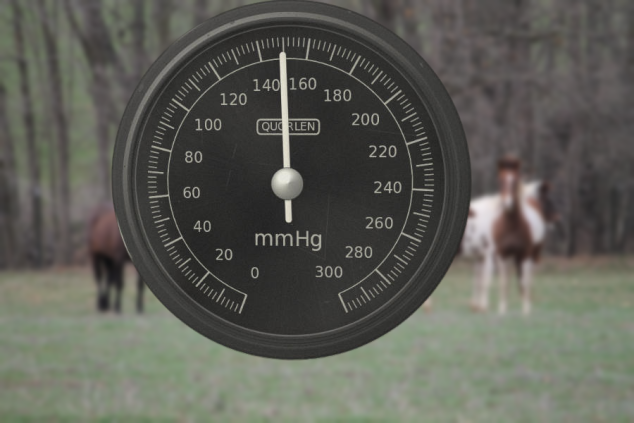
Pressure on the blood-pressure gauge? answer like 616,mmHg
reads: 150,mmHg
